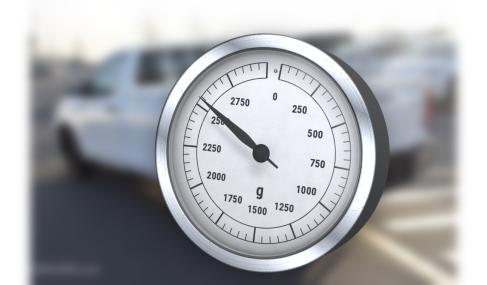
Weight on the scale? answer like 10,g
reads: 2550,g
